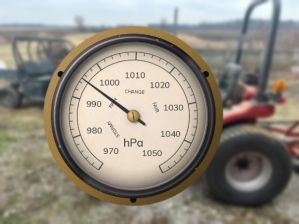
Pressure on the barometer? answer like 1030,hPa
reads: 995,hPa
